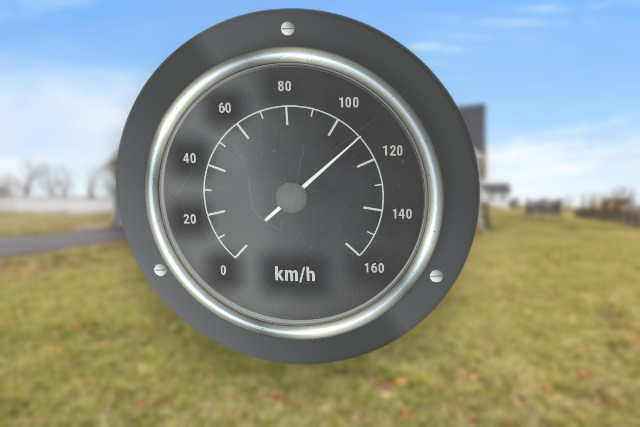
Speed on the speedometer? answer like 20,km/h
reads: 110,km/h
